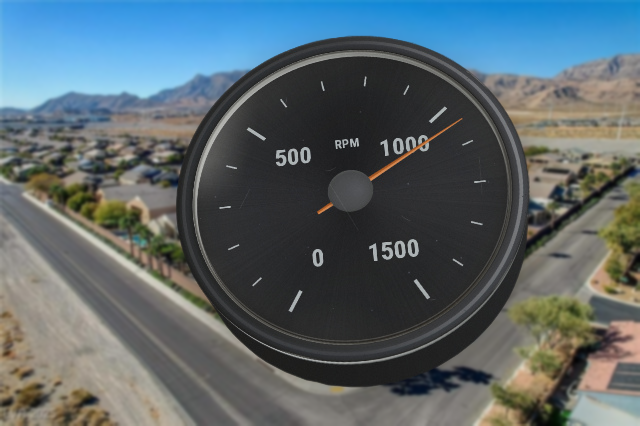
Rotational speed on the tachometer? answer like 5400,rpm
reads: 1050,rpm
